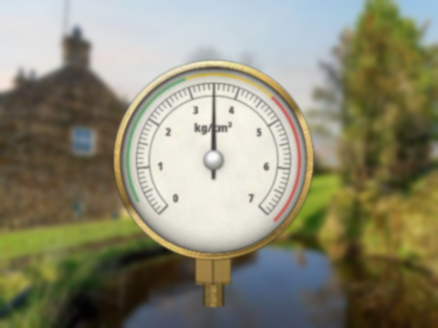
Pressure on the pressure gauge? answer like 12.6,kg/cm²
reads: 3.5,kg/cm²
